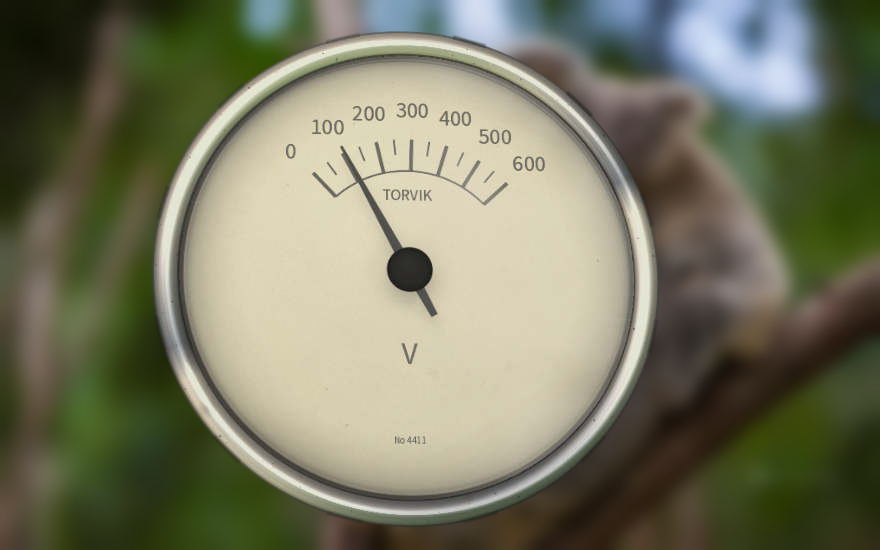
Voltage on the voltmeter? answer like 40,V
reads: 100,V
